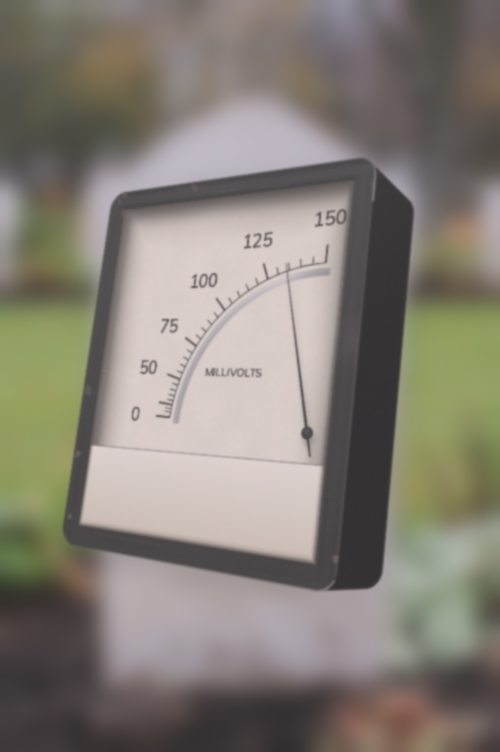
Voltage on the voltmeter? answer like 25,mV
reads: 135,mV
